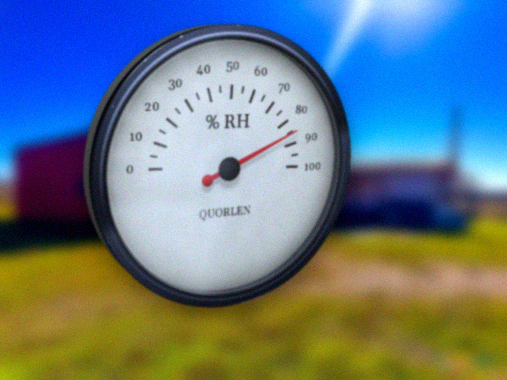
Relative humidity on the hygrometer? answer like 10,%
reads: 85,%
